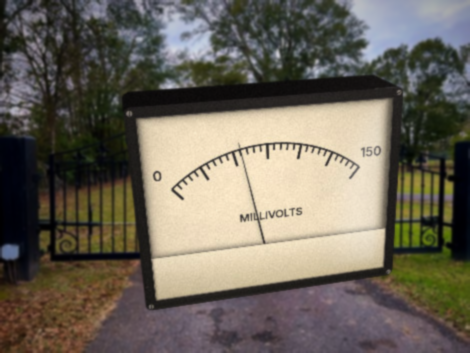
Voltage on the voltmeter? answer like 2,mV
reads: 55,mV
